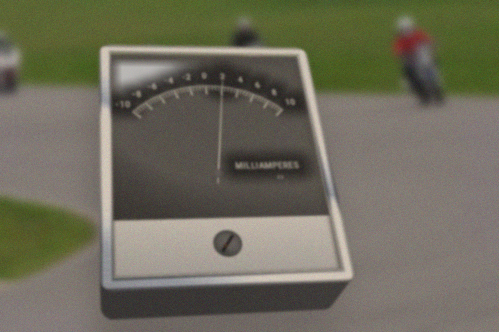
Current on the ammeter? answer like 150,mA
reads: 2,mA
